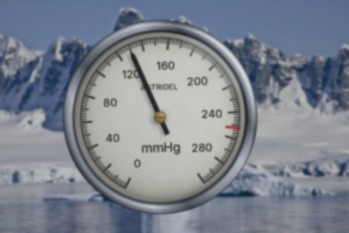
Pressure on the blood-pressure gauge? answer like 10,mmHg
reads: 130,mmHg
